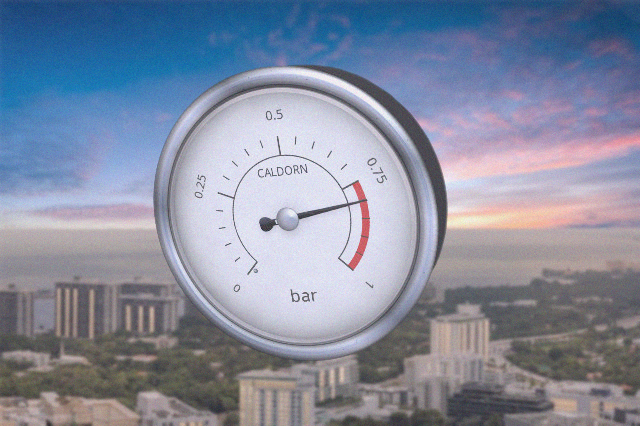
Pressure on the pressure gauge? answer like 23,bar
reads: 0.8,bar
